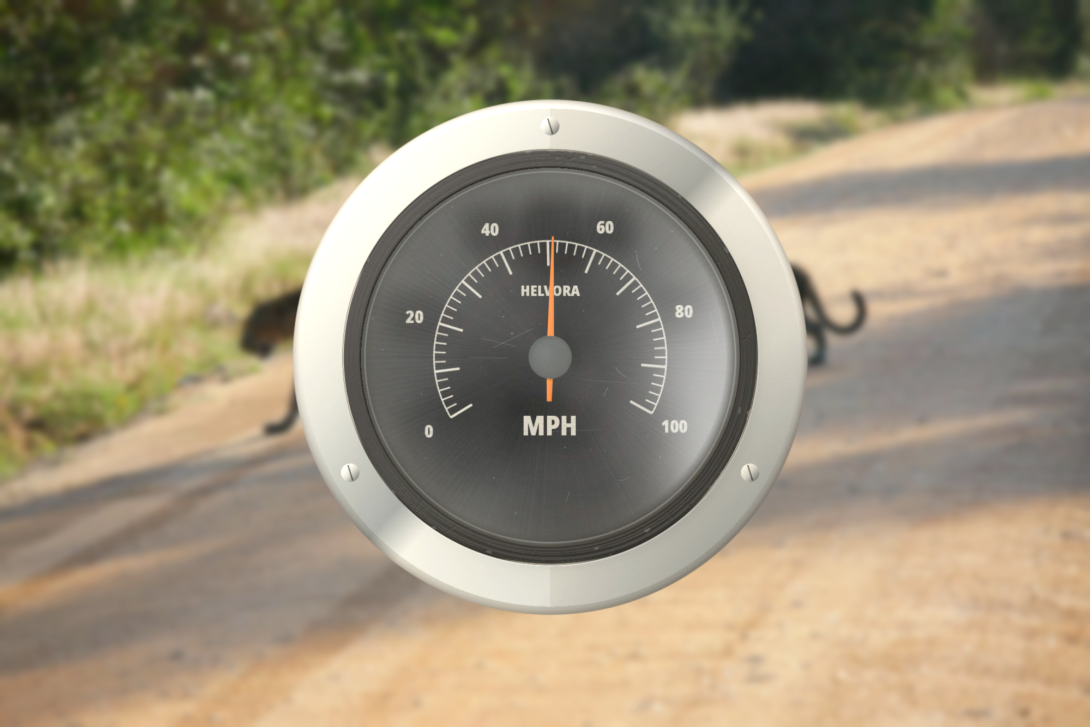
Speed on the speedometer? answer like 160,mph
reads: 51,mph
